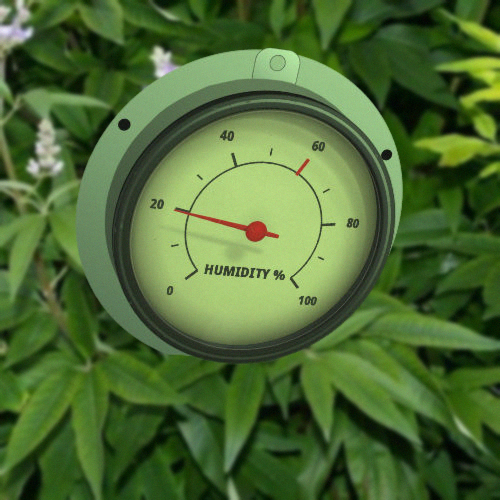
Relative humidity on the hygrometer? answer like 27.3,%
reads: 20,%
